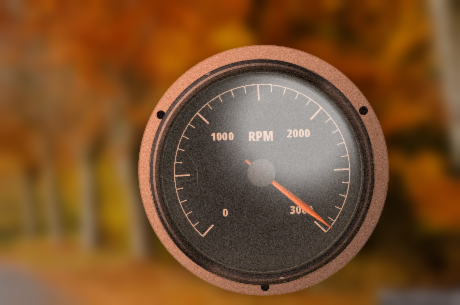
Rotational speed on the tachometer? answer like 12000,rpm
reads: 2950,rpm
